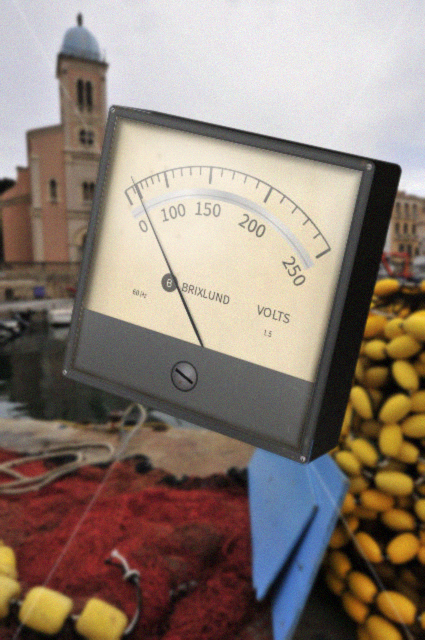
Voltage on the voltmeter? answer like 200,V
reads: 50,V
